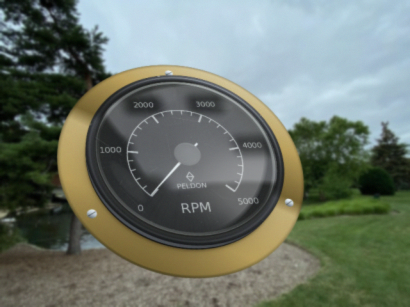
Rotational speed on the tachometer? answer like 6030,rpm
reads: 0,rpm
